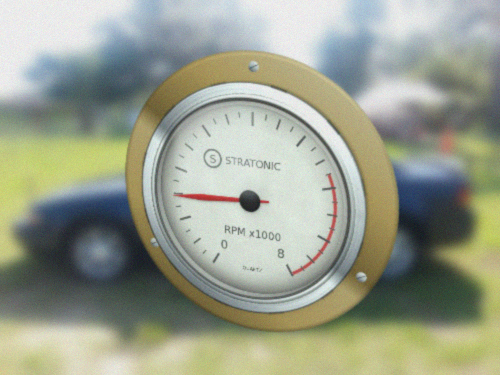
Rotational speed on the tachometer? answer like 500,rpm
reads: 1500,rpm
